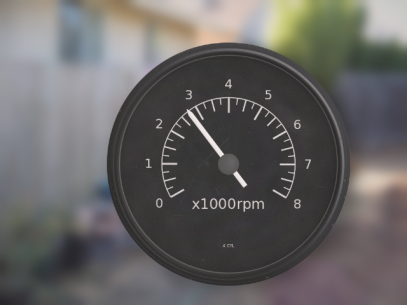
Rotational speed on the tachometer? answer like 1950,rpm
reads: 2750,rpm
